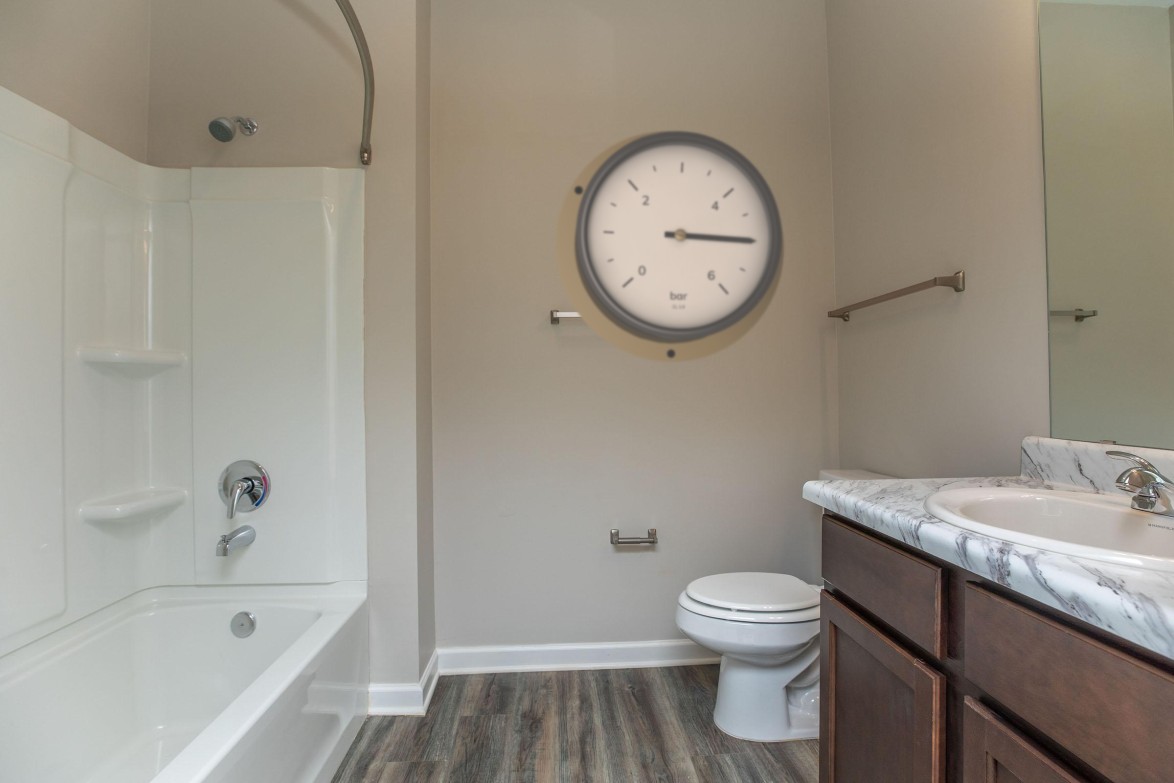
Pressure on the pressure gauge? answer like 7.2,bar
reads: 5,bar
